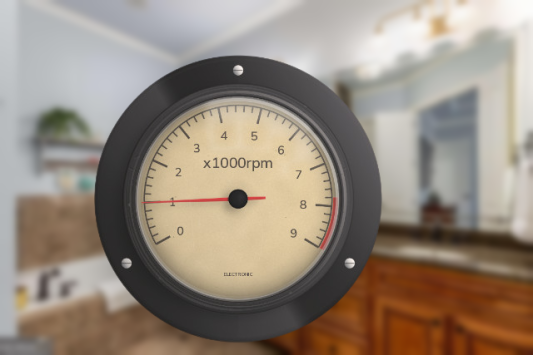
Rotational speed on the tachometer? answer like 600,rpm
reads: 1000,rpm
